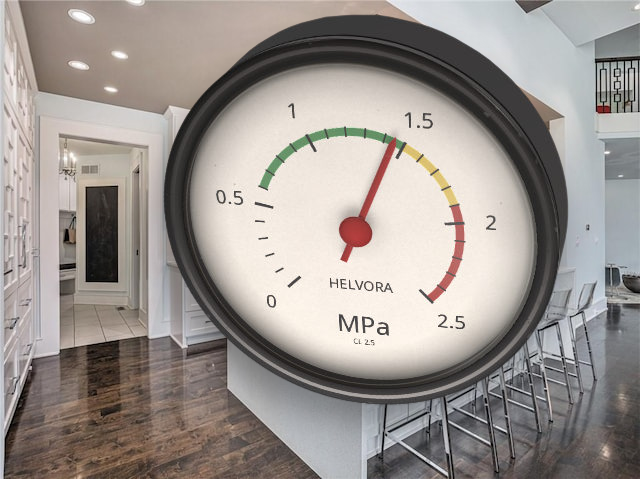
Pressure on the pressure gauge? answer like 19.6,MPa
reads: 1.45,MPa
